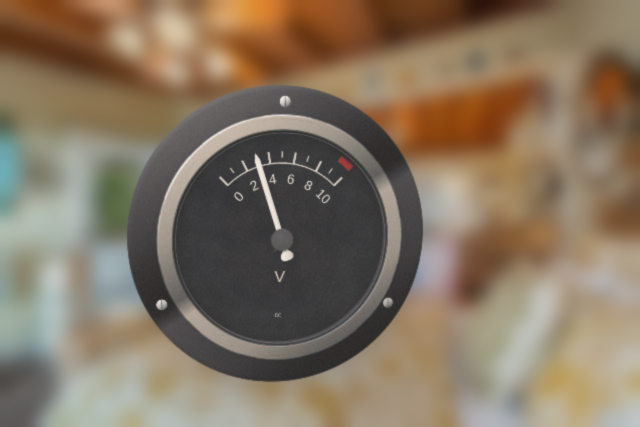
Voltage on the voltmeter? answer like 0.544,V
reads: 3,V
